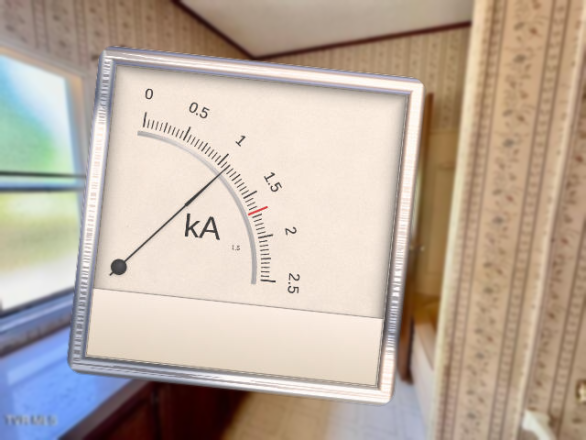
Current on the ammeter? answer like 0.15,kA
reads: 1.1,kA
